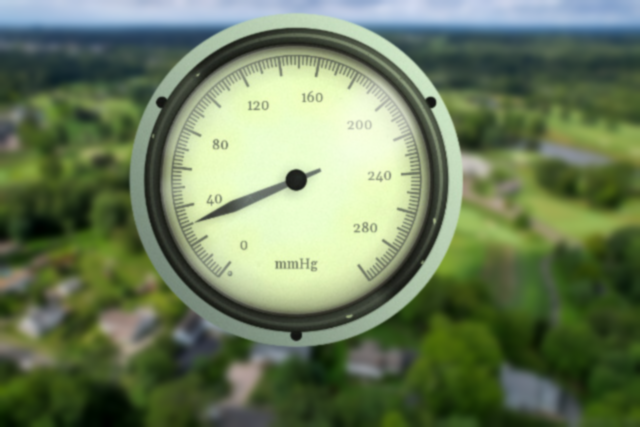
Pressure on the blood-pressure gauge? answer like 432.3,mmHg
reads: 30,mmHg
